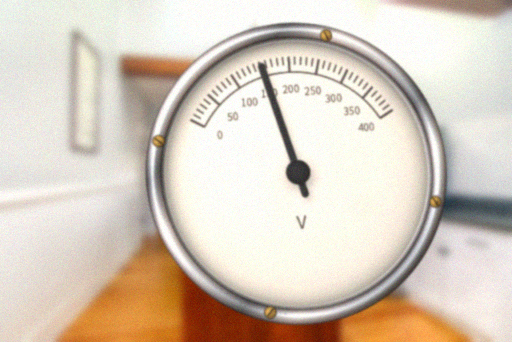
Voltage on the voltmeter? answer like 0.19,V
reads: 150,V
